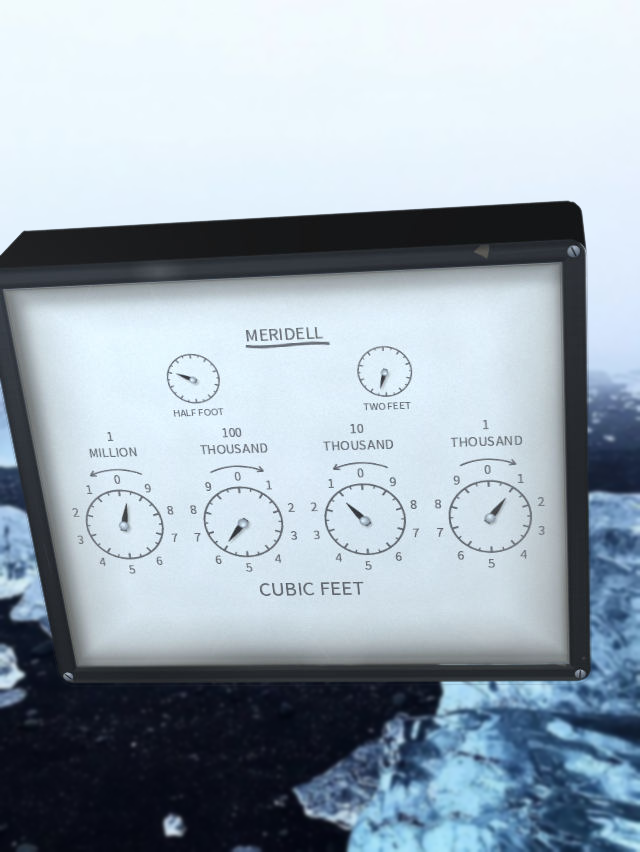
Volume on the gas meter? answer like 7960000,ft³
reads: 961100,ft³
